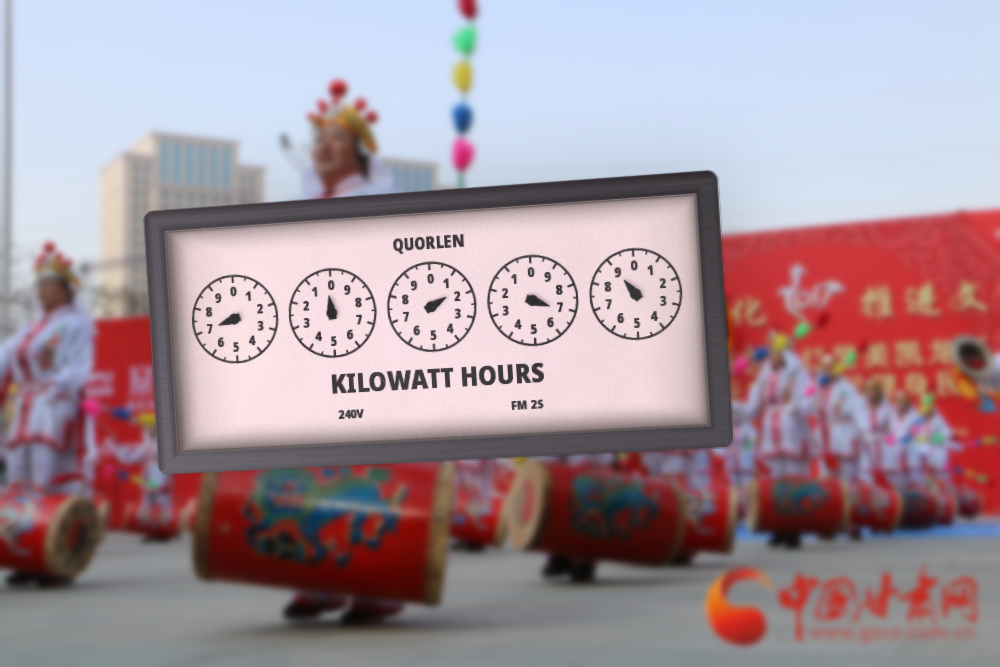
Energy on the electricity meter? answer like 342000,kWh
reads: 70169,kWh
